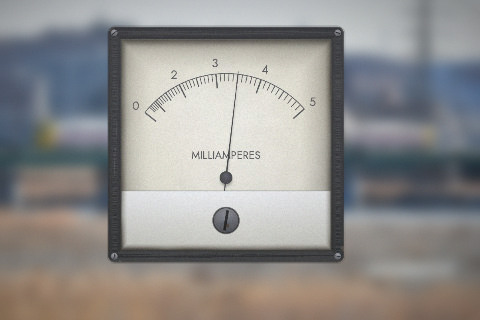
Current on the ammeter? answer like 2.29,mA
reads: 3.5,mA
